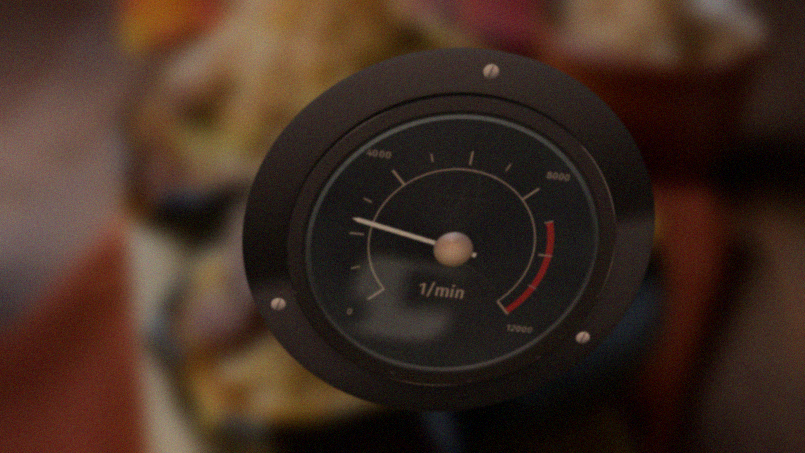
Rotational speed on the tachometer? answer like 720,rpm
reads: 2500,rpm
